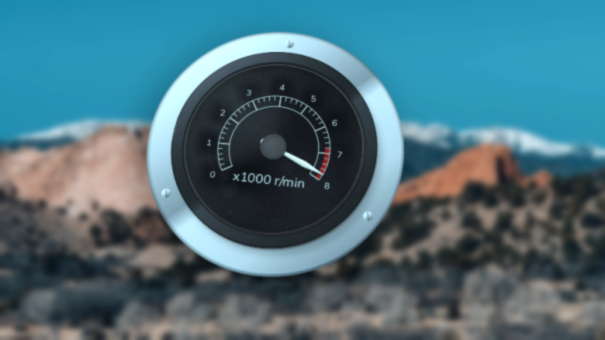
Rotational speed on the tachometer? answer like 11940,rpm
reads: 7800,rpm
